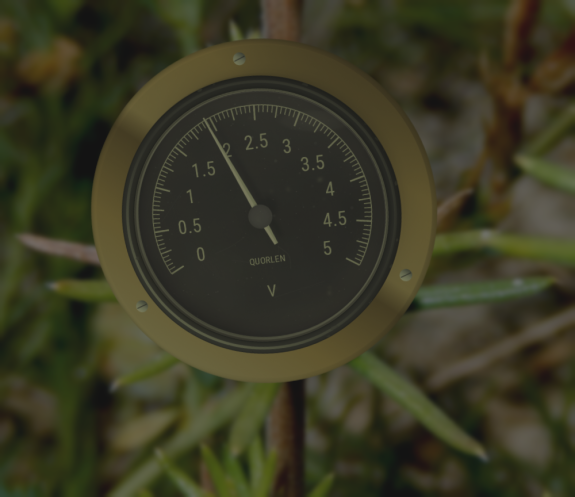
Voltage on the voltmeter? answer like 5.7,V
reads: 1.95,V
